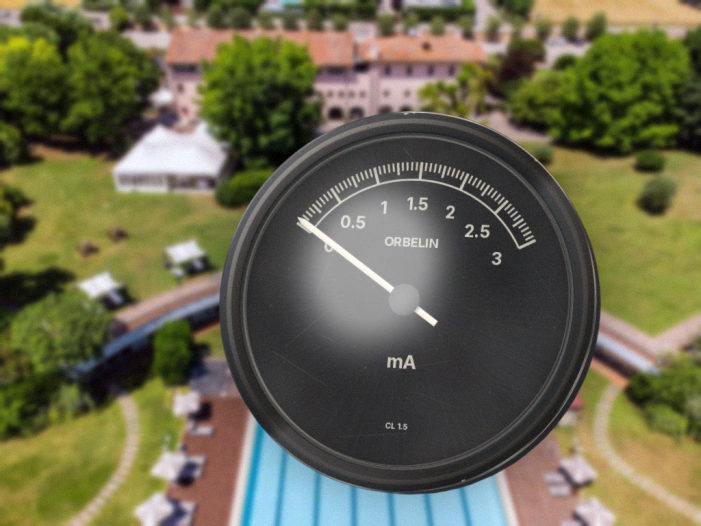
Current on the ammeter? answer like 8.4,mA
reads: 0.05,mA
